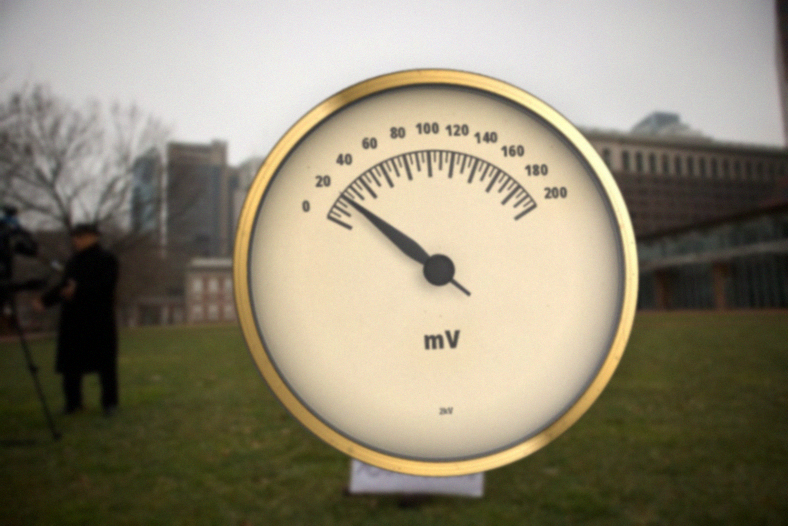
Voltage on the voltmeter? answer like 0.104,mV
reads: 20,mV
